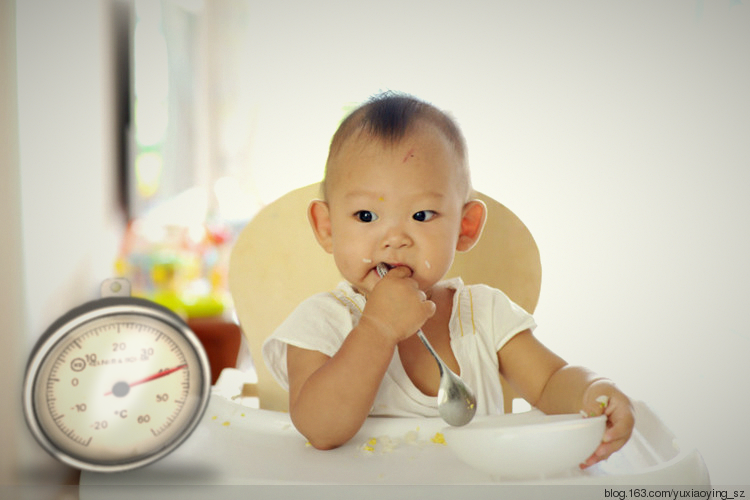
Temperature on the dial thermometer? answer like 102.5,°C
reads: 40,°C
